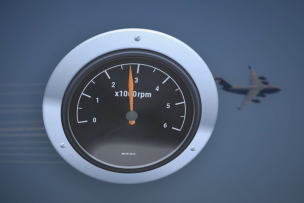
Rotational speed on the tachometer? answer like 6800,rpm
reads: 2750,rpm
